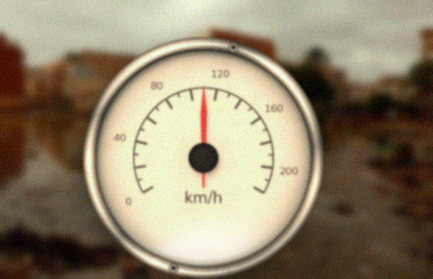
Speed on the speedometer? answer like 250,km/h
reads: 110,km/h
